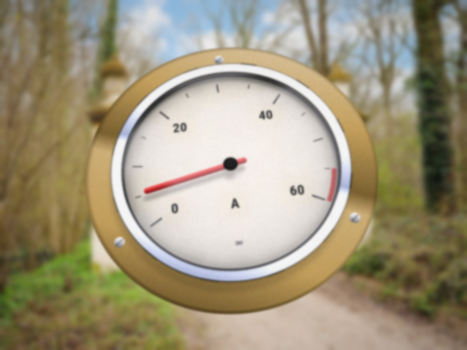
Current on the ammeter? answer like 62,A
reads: 5,A
